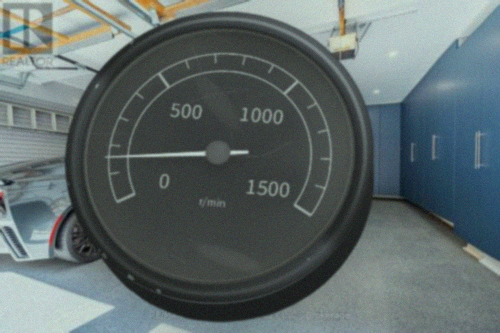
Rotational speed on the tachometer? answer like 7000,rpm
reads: 150,rpm
